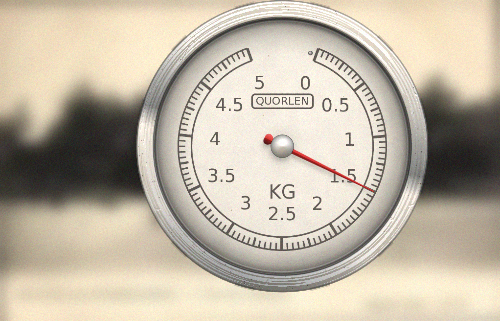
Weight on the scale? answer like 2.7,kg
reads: 1.5,kg
